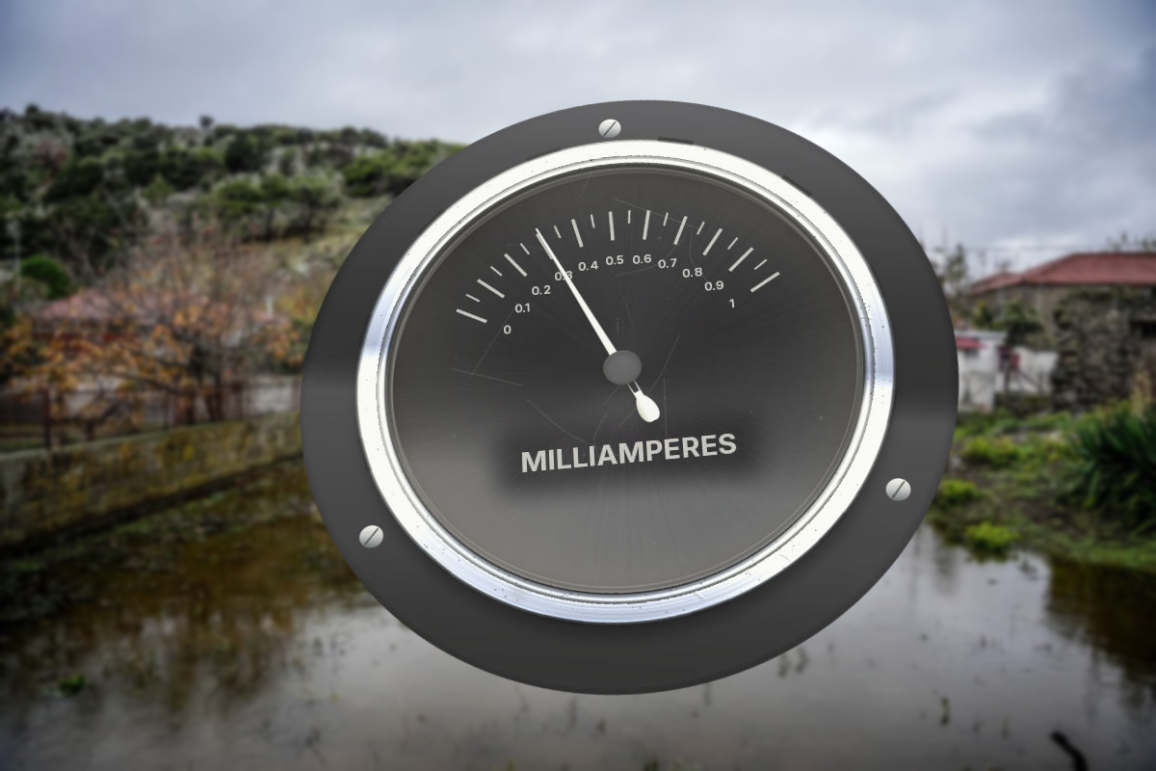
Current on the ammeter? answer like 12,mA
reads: 0.3,mA
